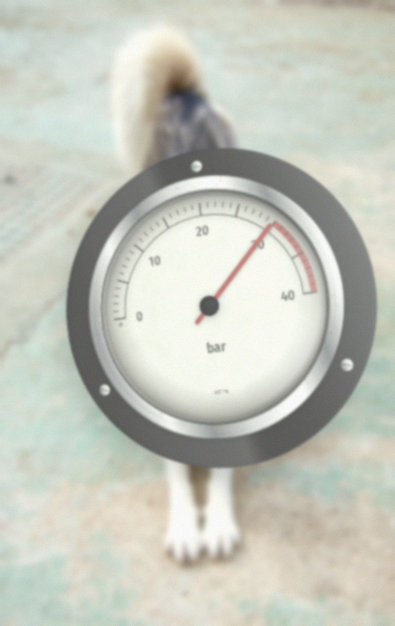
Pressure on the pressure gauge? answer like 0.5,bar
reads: 30,bar
